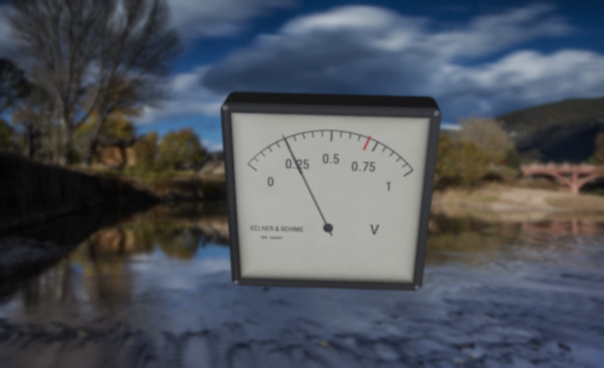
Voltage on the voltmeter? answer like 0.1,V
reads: 0.25,V
